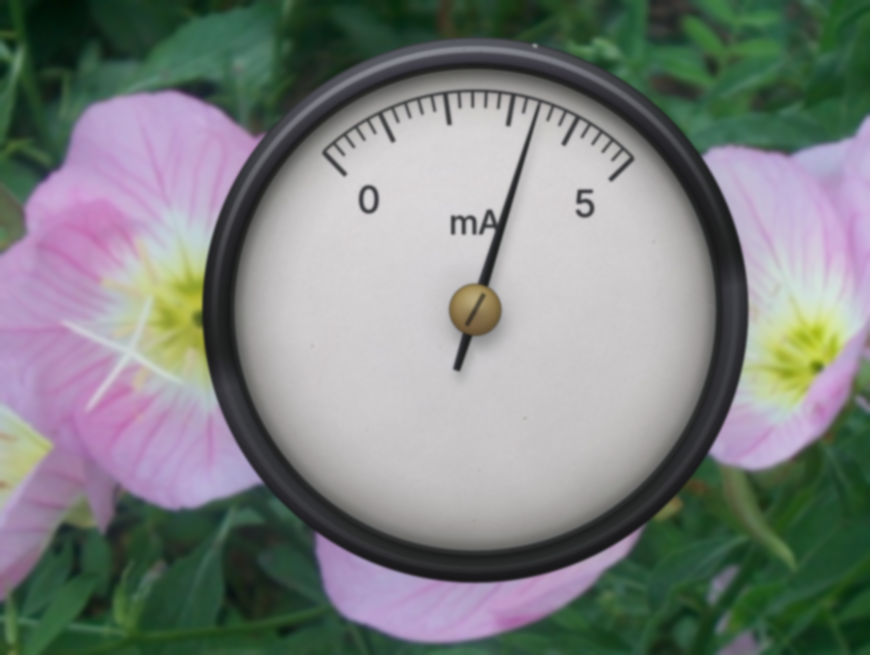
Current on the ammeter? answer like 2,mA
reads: 3.4,mA
